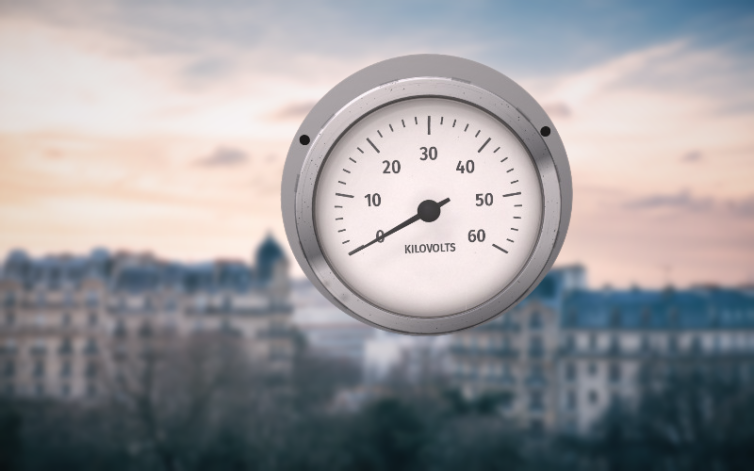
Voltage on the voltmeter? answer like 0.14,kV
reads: 0,kV
